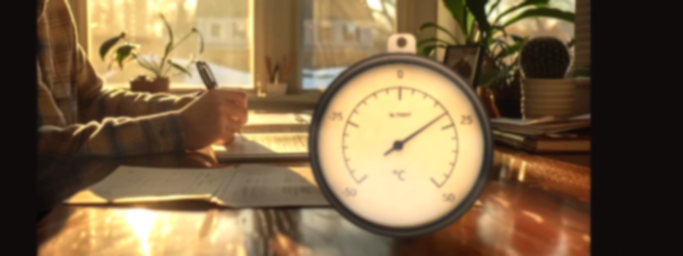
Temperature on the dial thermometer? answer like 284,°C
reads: 20,°C
